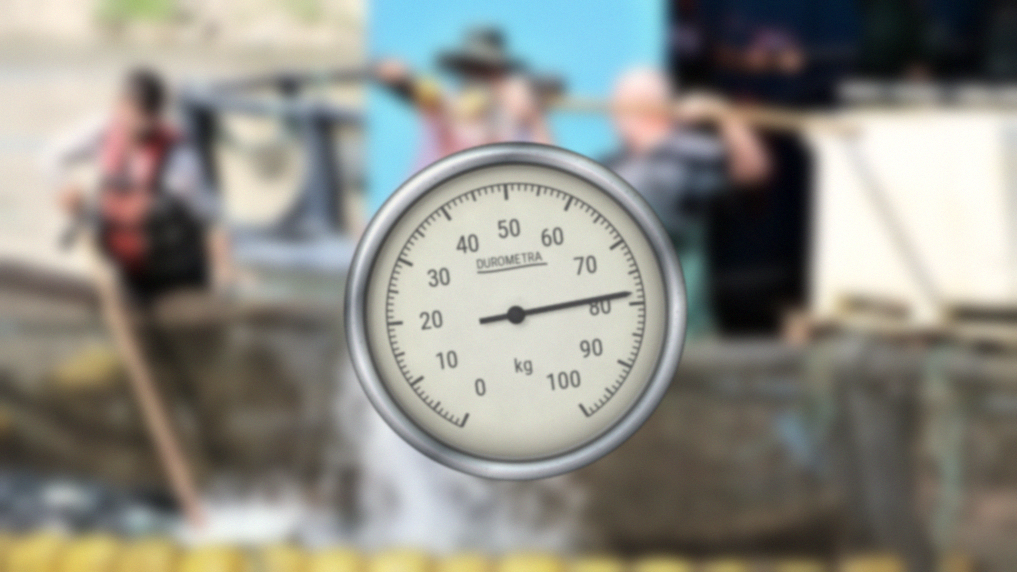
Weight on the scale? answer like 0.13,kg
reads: 78,kg
